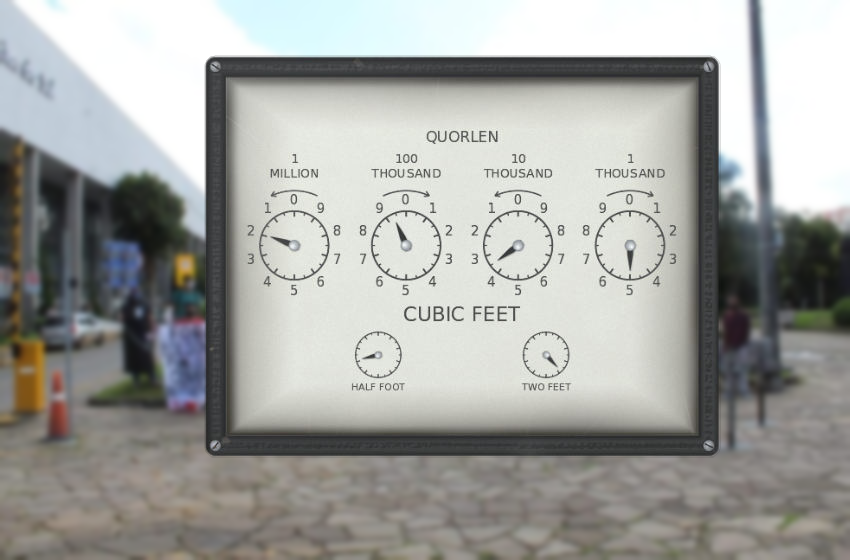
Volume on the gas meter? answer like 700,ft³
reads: 193500,ft³
